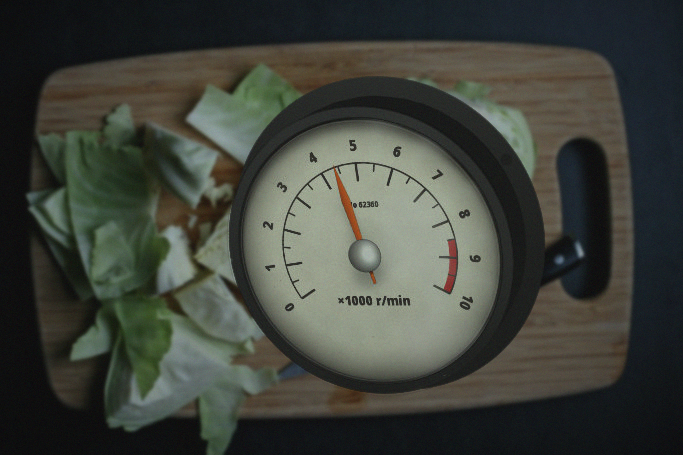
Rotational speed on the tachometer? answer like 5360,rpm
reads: 4500,rpm
